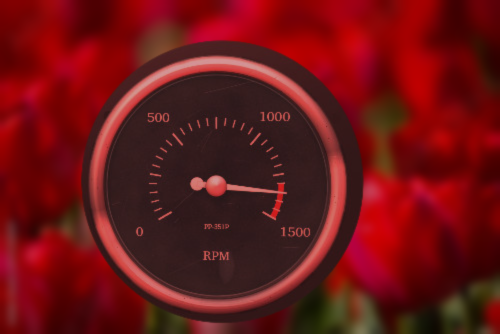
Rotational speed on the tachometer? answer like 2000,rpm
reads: 1350,rpm
